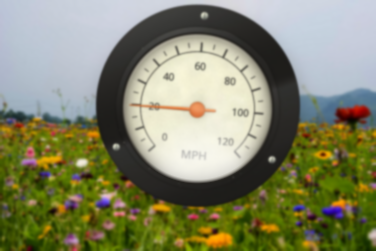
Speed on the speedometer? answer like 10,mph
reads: 20,mph
